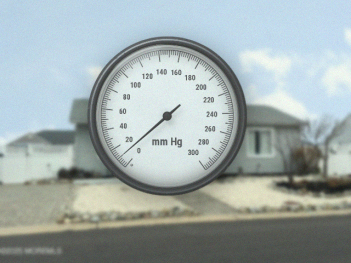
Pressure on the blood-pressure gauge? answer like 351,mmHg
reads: 10,mmHg
